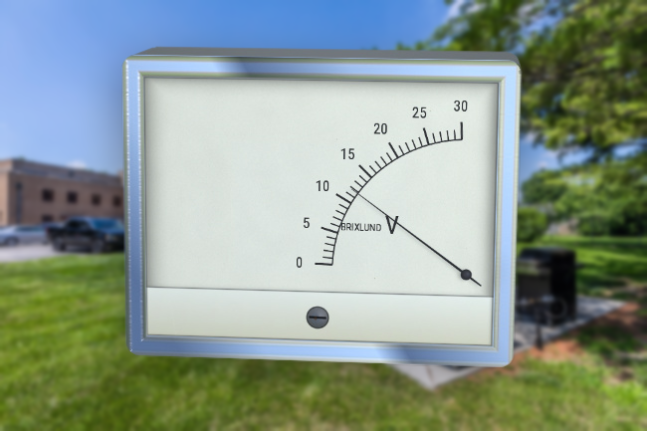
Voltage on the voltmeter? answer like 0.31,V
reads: 12,V
